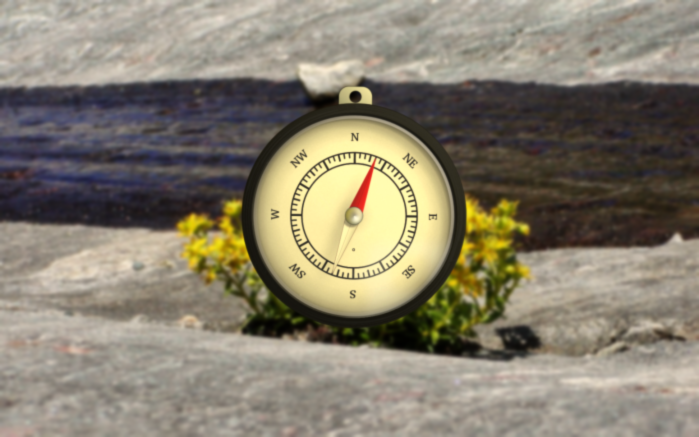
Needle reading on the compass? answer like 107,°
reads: 20,°
